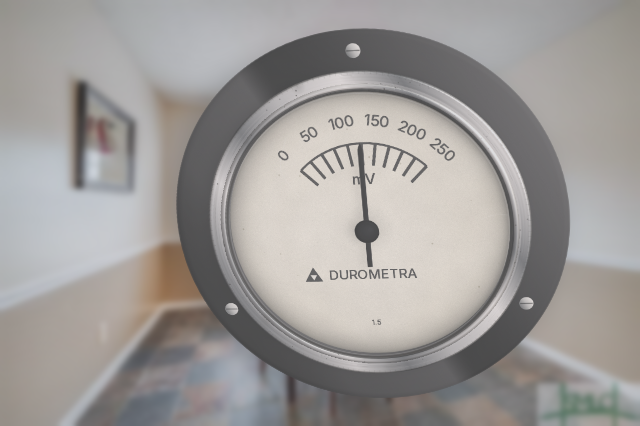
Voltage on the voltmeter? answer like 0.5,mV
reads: 125,mV
